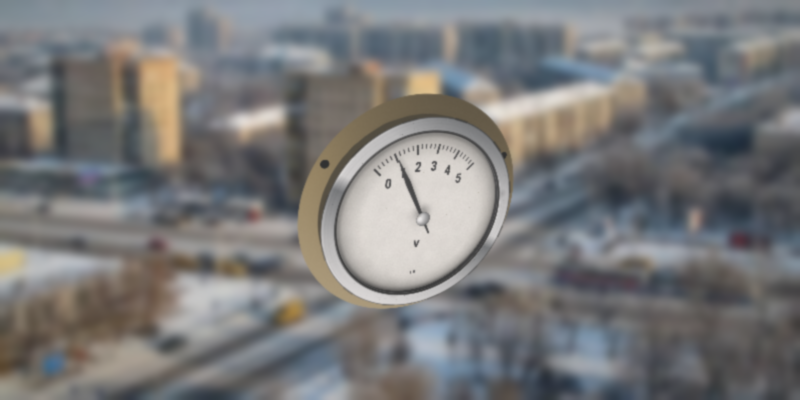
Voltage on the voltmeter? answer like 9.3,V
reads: 1,V
